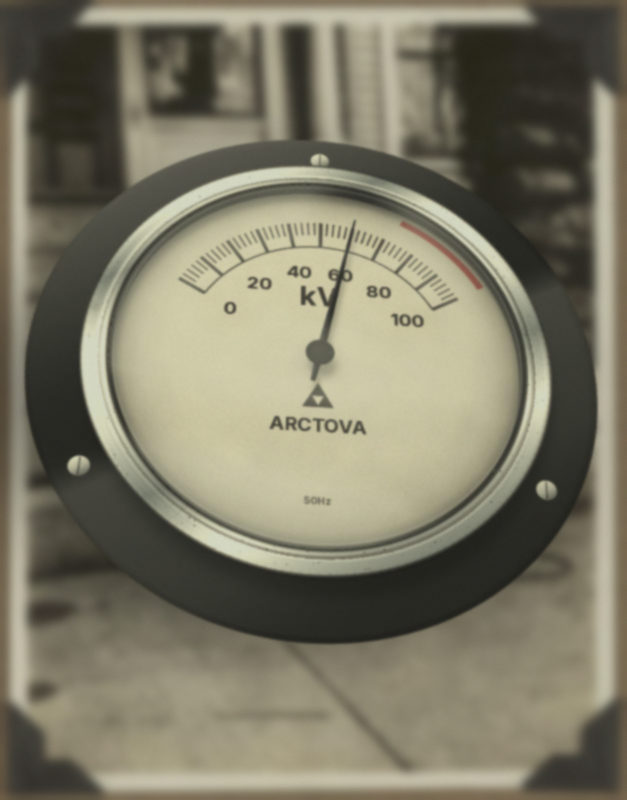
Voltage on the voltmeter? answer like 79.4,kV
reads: 60,kV
